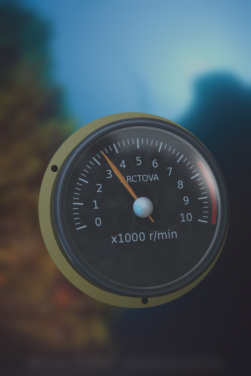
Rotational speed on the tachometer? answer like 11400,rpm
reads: 3400,rpm
